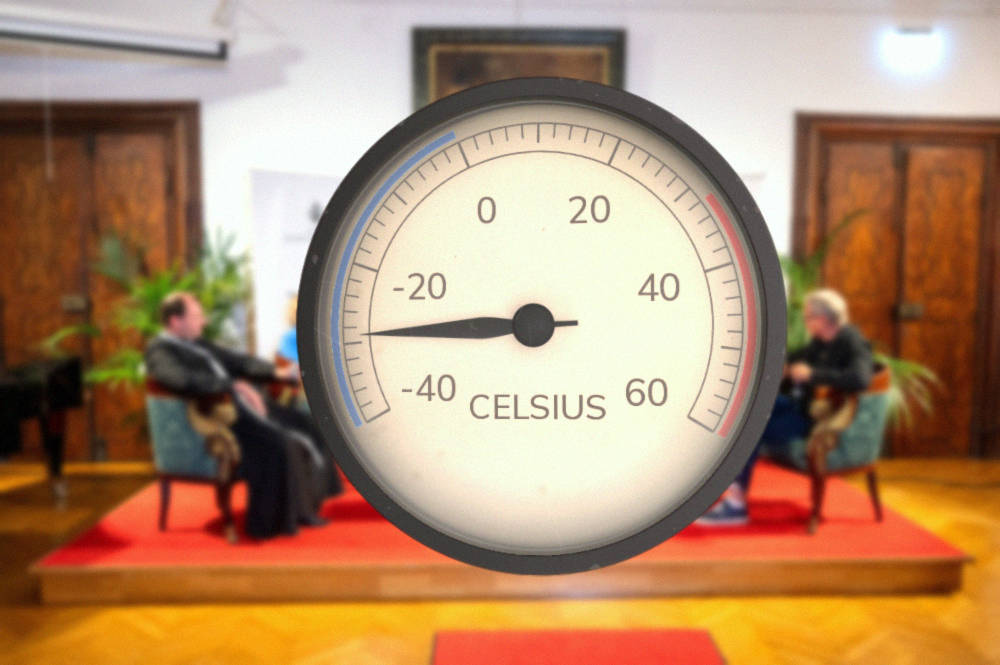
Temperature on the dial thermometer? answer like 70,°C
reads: -29,°C
